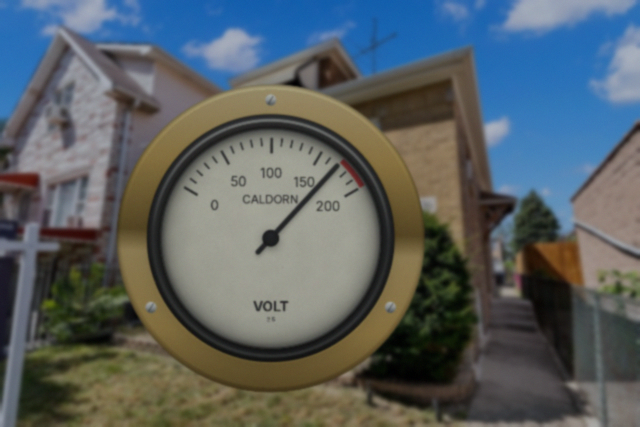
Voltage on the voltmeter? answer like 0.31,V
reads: 170,V
